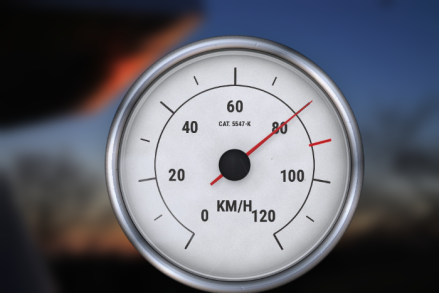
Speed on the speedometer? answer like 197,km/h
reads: 80,km/h
